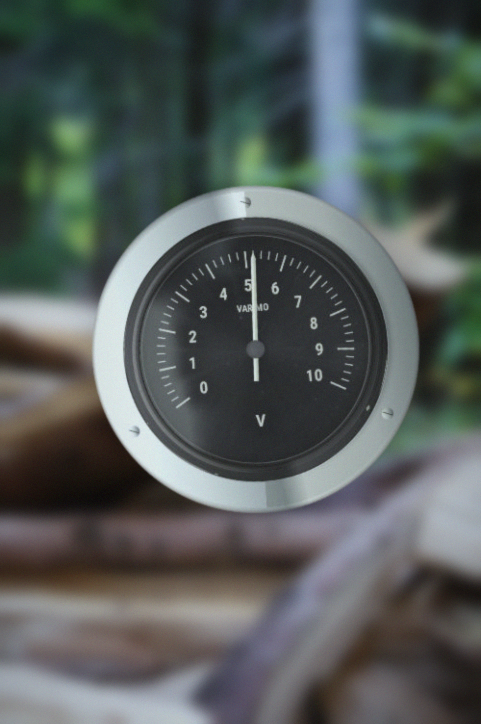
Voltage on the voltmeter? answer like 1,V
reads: 5.2,V
